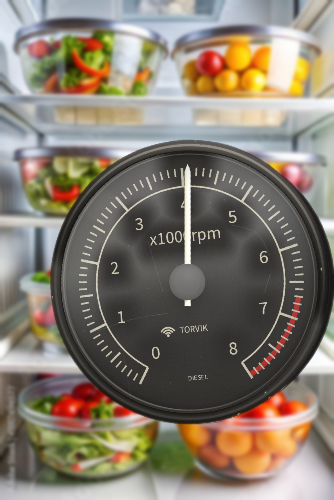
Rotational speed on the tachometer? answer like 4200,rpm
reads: 4100,rpm
